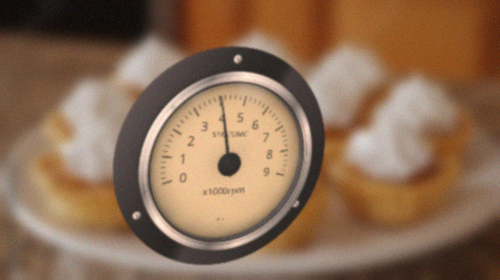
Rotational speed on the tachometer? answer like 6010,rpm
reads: 4000,rpm
